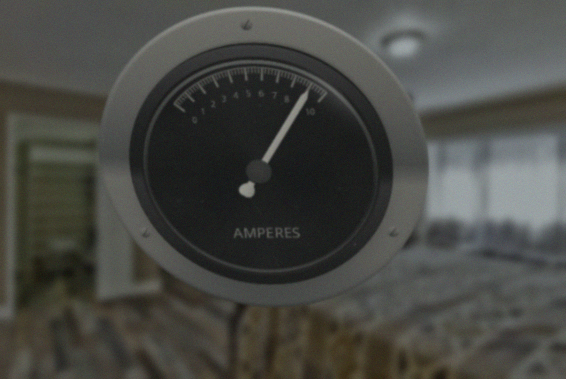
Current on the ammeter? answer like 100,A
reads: 9,A
